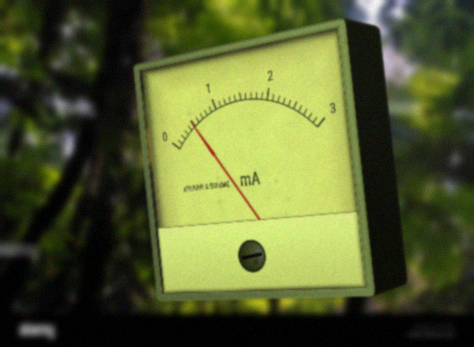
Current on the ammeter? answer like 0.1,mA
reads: 0.5,mA
